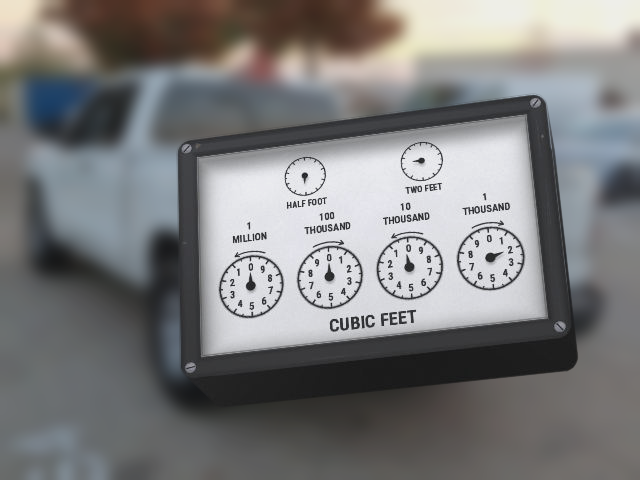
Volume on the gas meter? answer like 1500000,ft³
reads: 200,ft³
